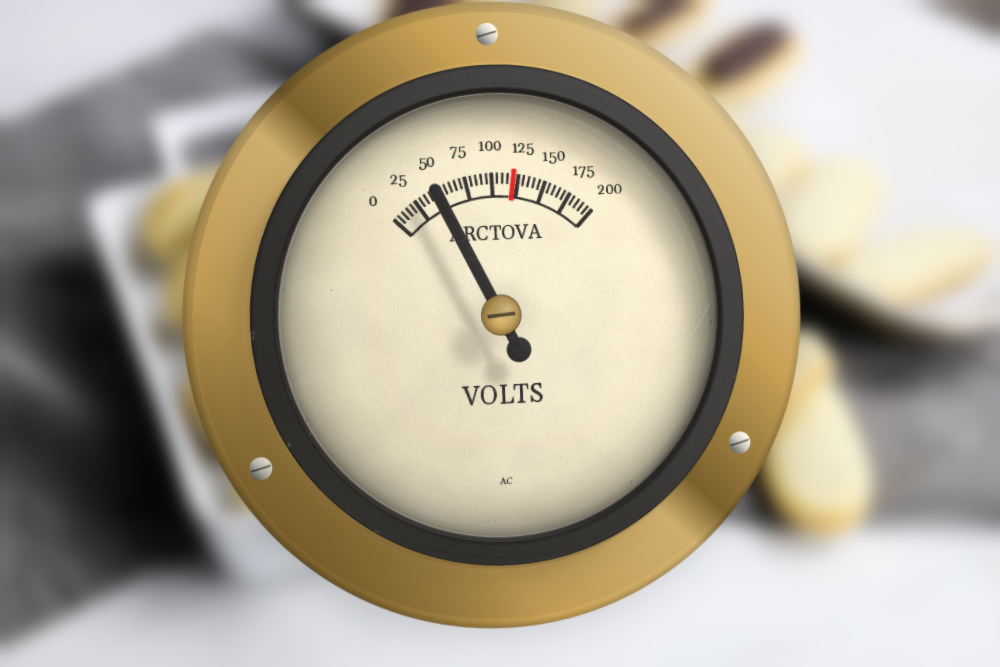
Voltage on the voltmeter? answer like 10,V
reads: 45,V
